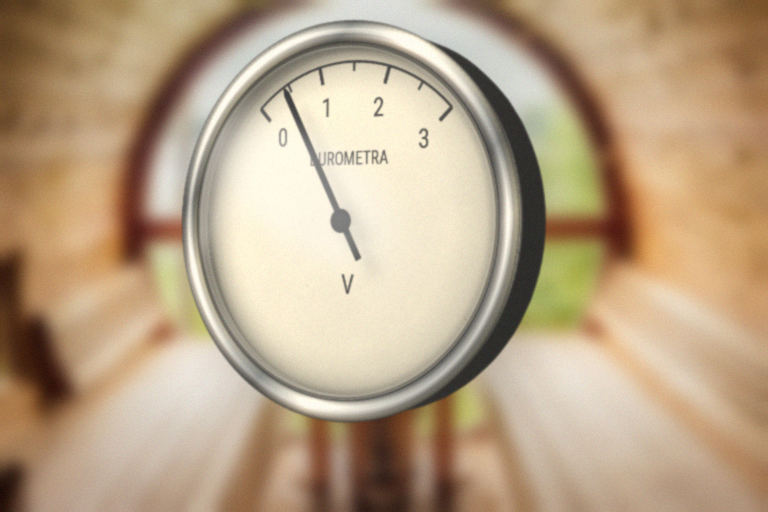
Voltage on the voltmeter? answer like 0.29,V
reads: 0.5,V
